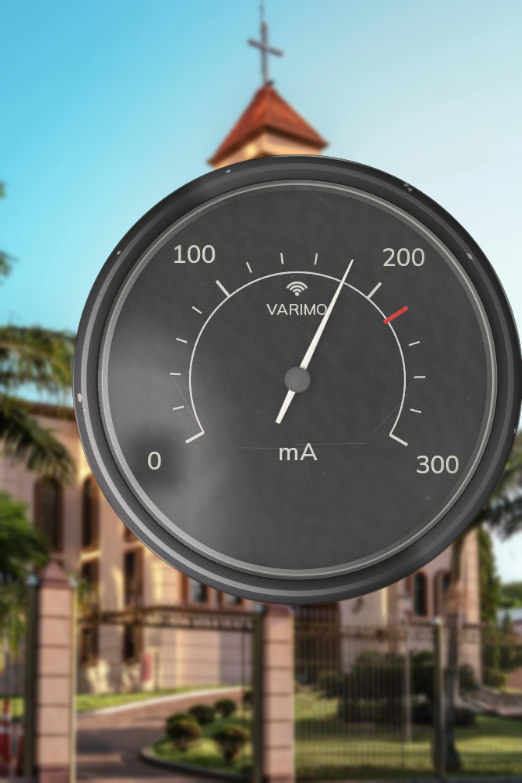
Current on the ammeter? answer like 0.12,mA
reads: 180,mA
